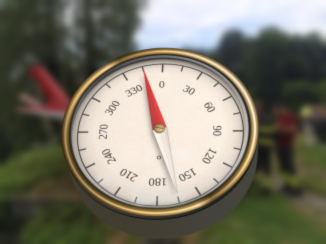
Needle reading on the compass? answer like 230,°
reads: 345,°
